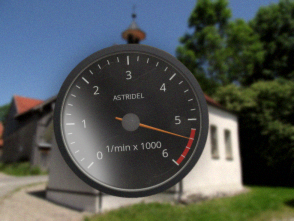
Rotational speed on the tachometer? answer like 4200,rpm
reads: 5400,rpm
